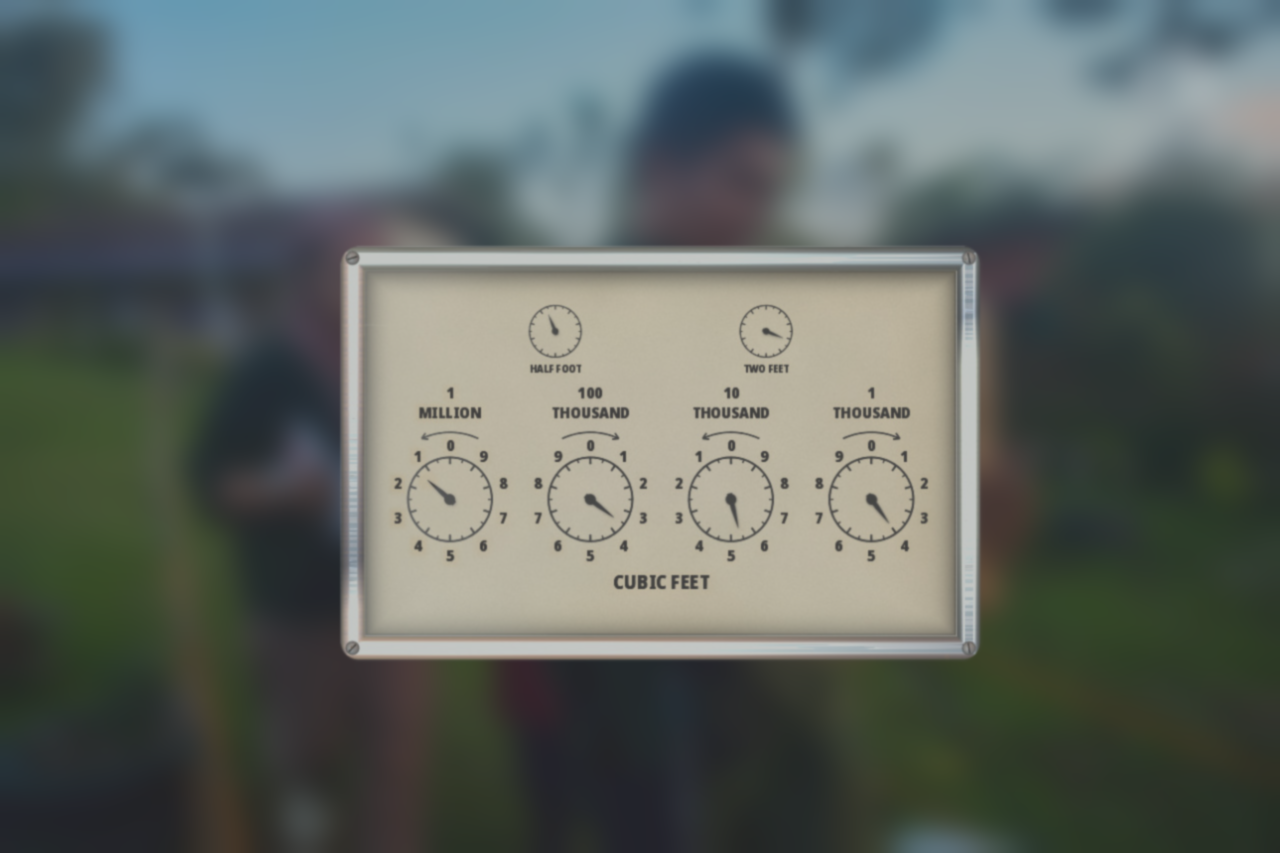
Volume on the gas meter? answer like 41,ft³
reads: 135400,ft³
